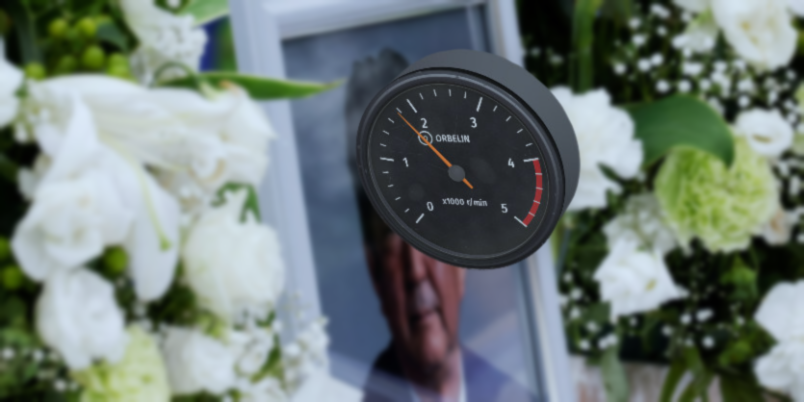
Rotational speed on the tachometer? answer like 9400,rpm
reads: 1800,rpm
